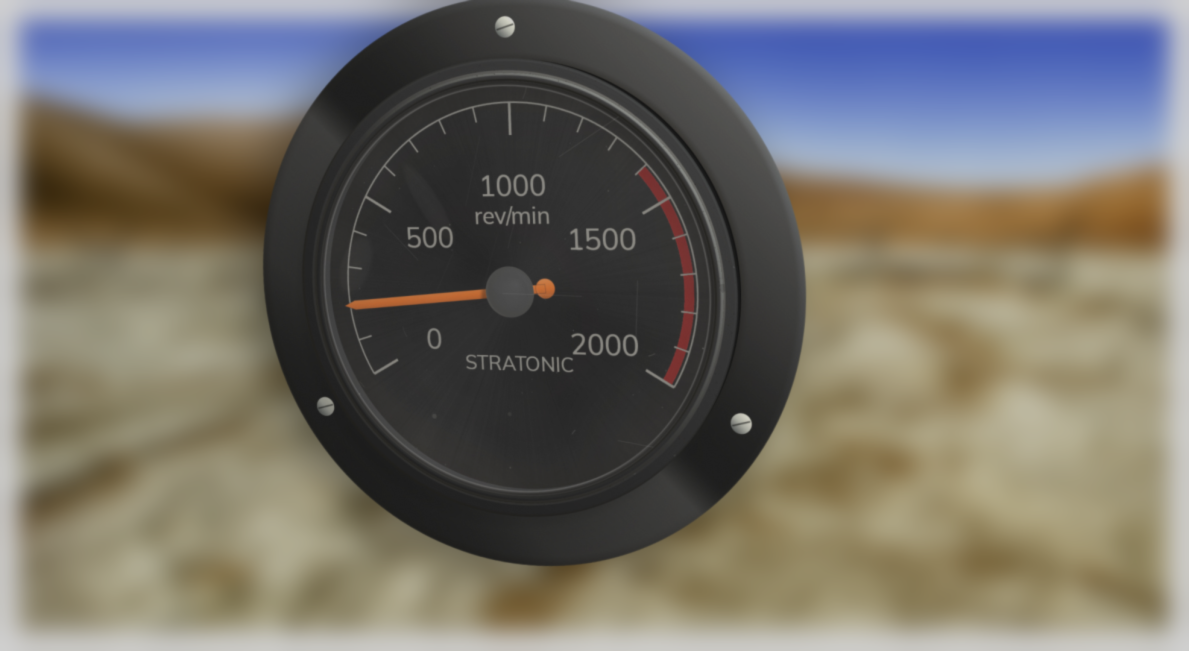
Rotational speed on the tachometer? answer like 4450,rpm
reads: 200,rpm
